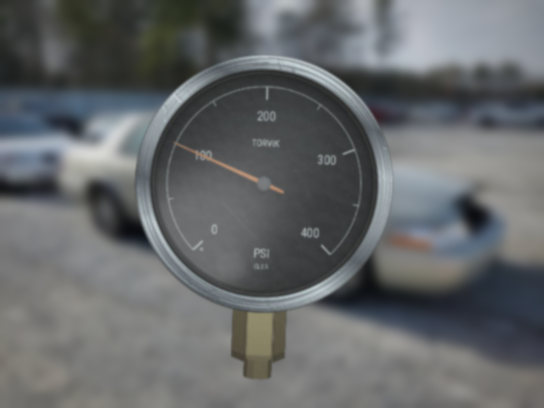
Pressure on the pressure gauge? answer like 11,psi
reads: 100,psi
